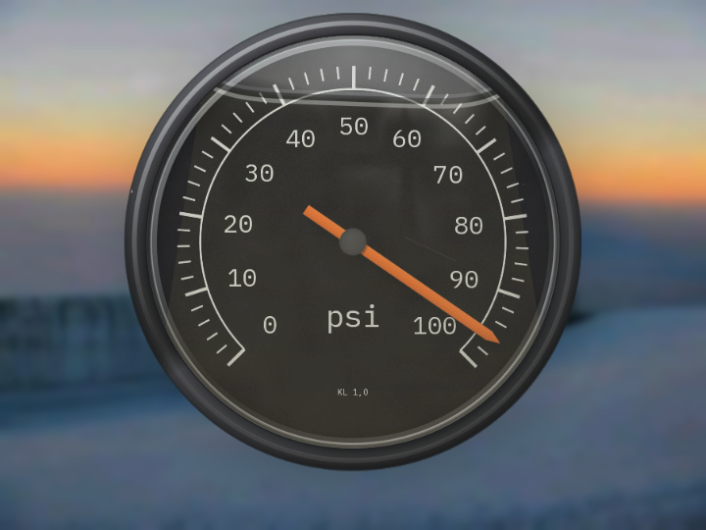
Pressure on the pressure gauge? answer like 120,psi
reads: 96,psi
